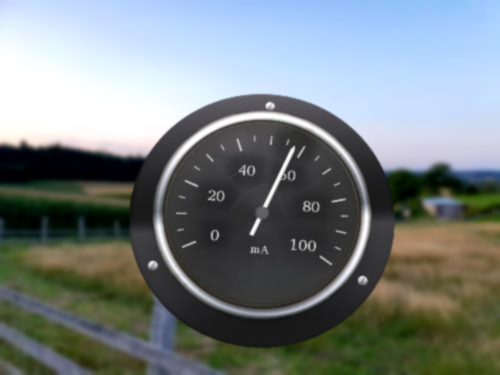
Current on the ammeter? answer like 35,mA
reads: 57.5,mA
